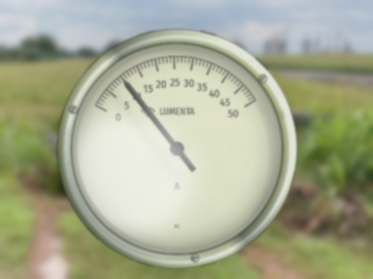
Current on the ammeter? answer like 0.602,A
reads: 10,A
